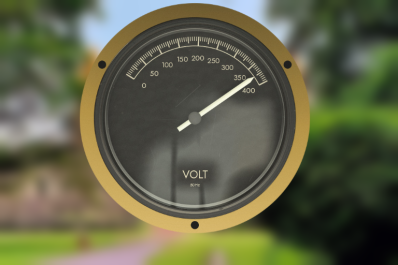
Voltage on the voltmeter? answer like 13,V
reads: 375,V
